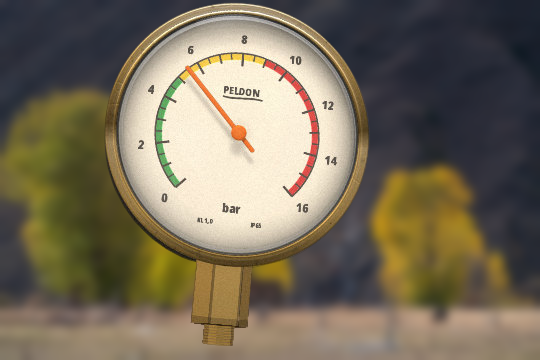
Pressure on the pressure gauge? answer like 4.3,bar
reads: 5.5,bar
